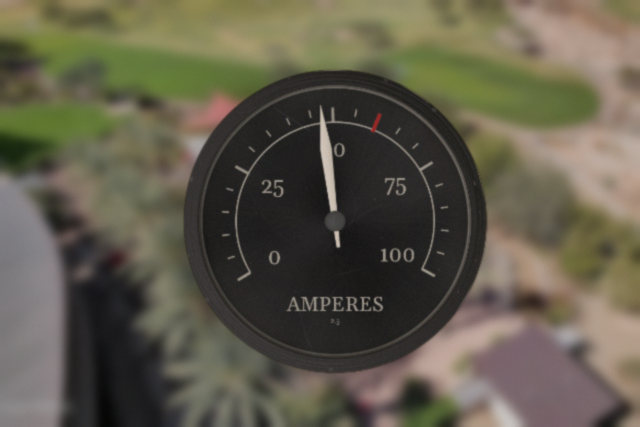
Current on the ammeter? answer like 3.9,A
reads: 47.5,A
